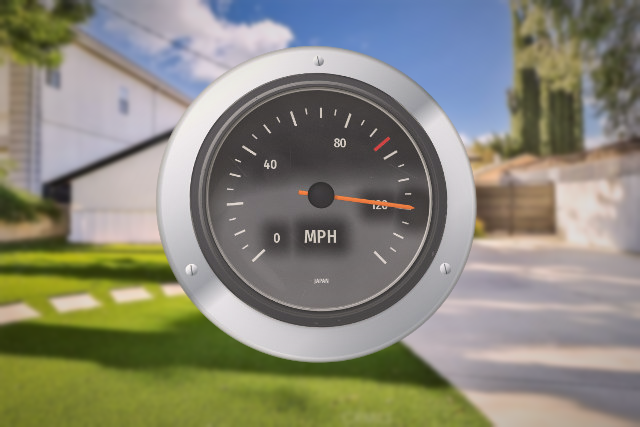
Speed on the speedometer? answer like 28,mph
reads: 120,mph
